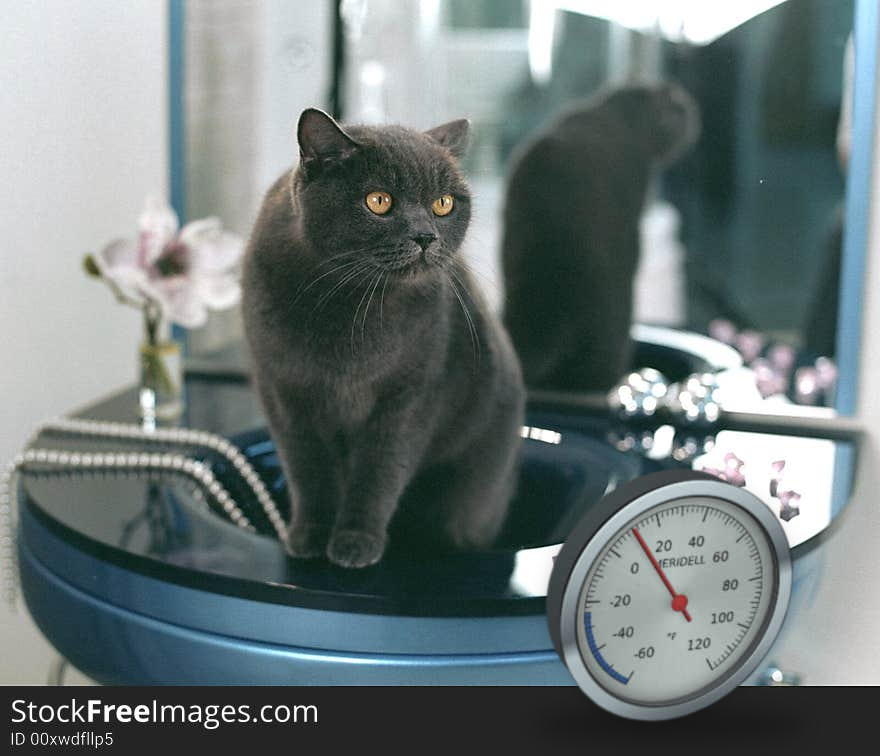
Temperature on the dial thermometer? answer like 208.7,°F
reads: 10,°F
